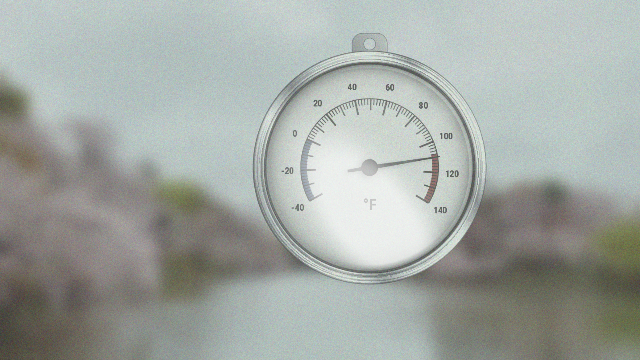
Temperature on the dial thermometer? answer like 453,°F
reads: 110,°F
